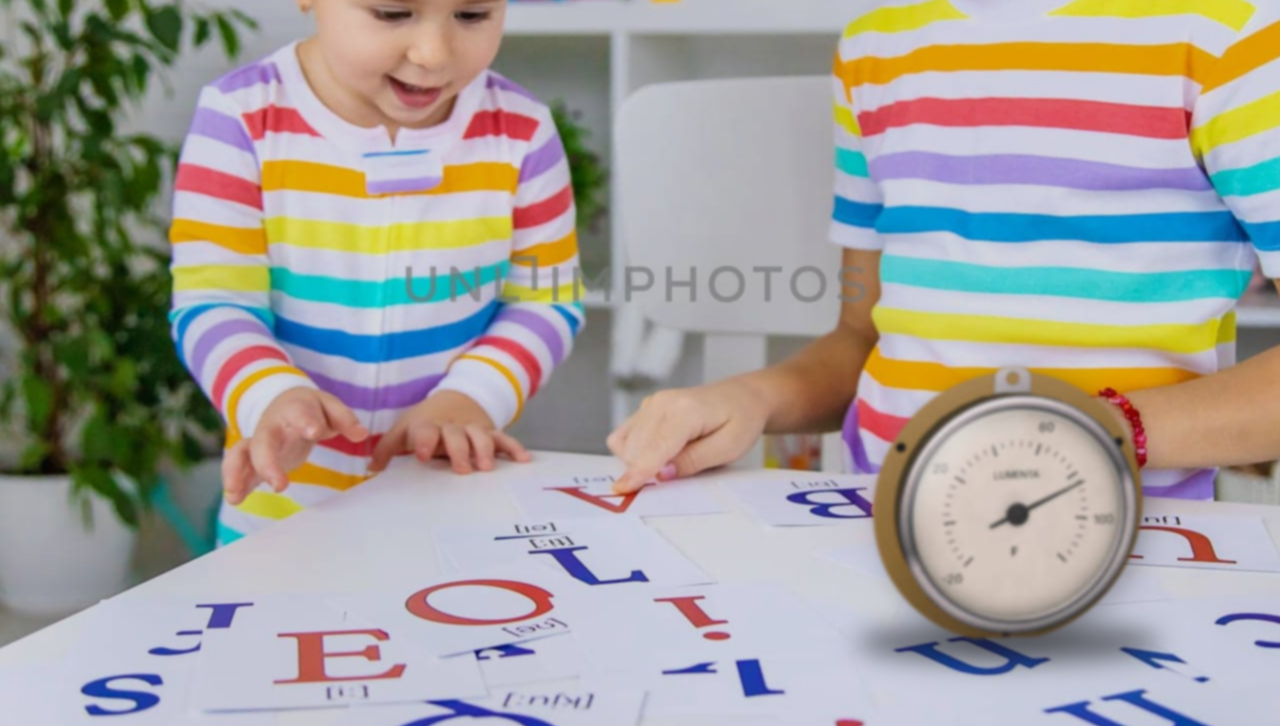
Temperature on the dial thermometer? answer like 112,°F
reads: 84,°F
